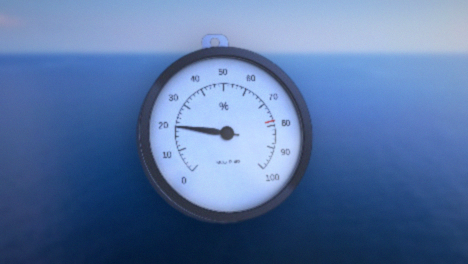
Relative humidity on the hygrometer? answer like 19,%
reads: 20,%
